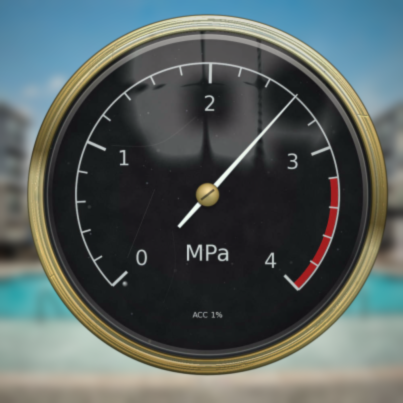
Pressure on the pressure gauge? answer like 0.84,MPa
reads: 2.6,MPa
